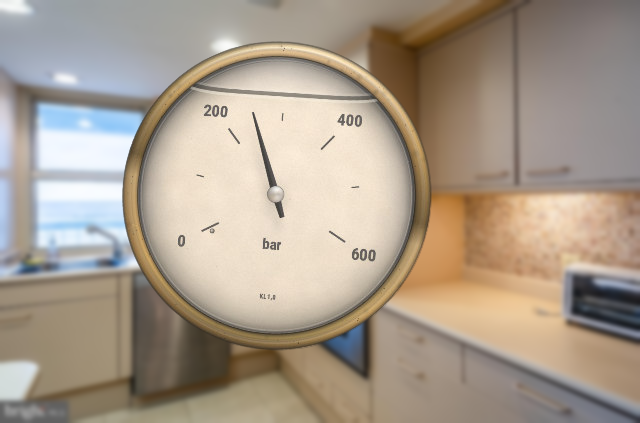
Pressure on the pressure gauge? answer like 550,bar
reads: 250,bar
